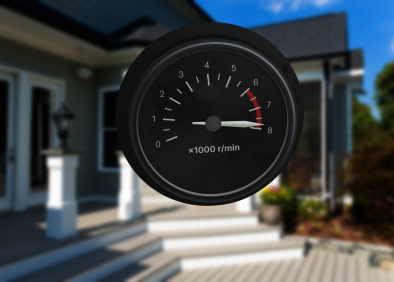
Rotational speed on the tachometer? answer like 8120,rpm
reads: 7750,rpm
